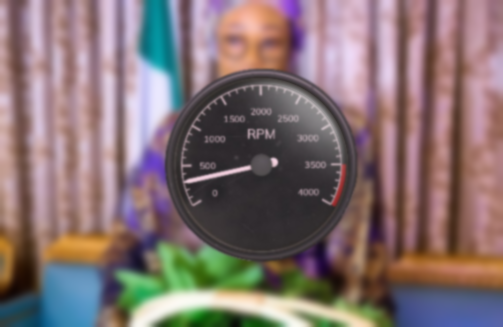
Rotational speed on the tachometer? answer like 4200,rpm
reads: 300,rpm
